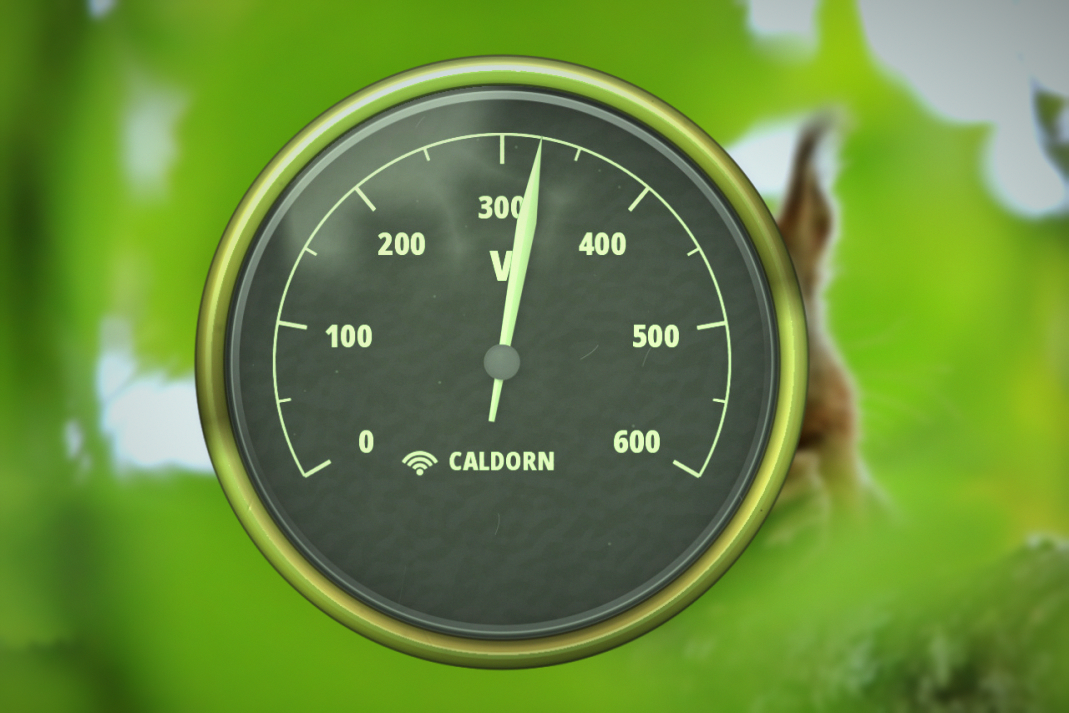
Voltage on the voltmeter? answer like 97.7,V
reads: 325,V
